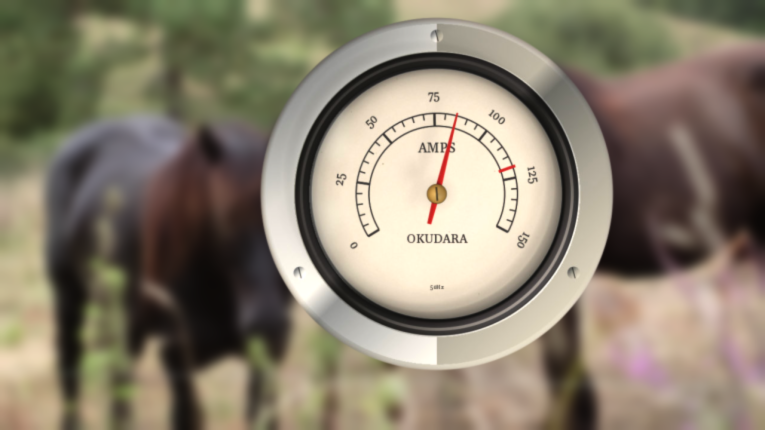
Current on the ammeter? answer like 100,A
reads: 85,A
